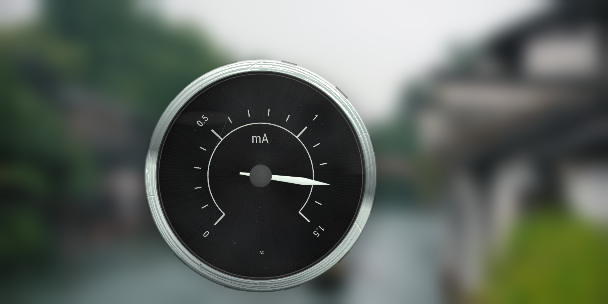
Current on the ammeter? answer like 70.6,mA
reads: 1.3,mA
